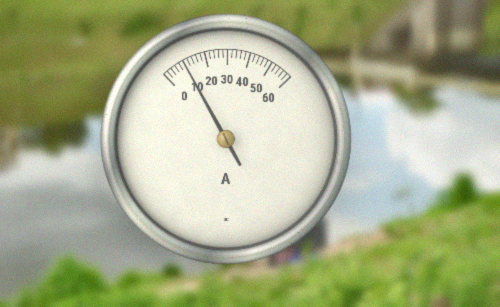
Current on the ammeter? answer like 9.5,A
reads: 10,A
